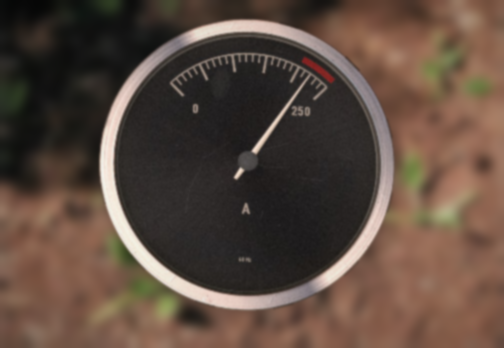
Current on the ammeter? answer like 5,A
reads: 220,A
